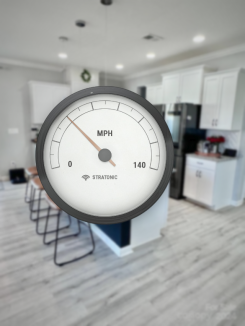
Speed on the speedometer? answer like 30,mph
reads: 40,mph
